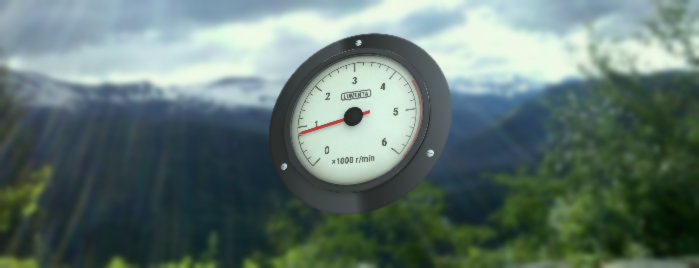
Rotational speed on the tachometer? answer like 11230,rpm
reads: 800,rpm
